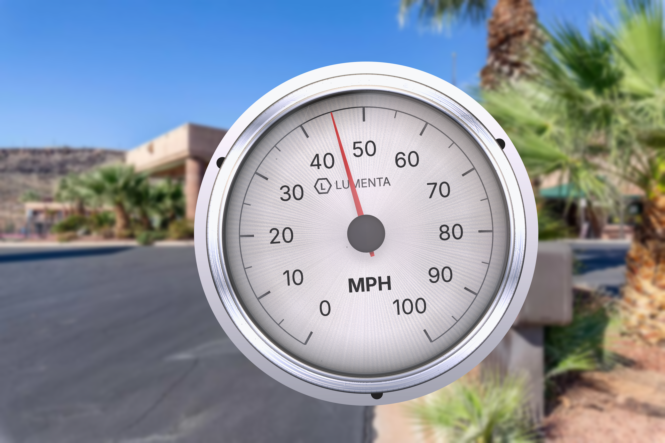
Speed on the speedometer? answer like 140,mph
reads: 45,mph
